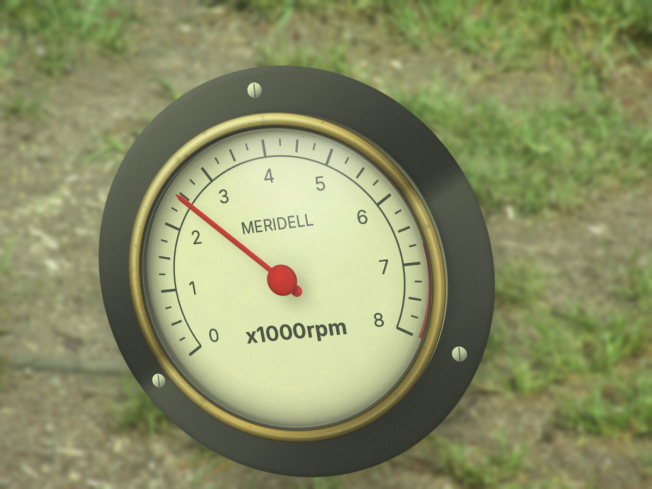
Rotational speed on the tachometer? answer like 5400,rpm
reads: 2500,rpm
